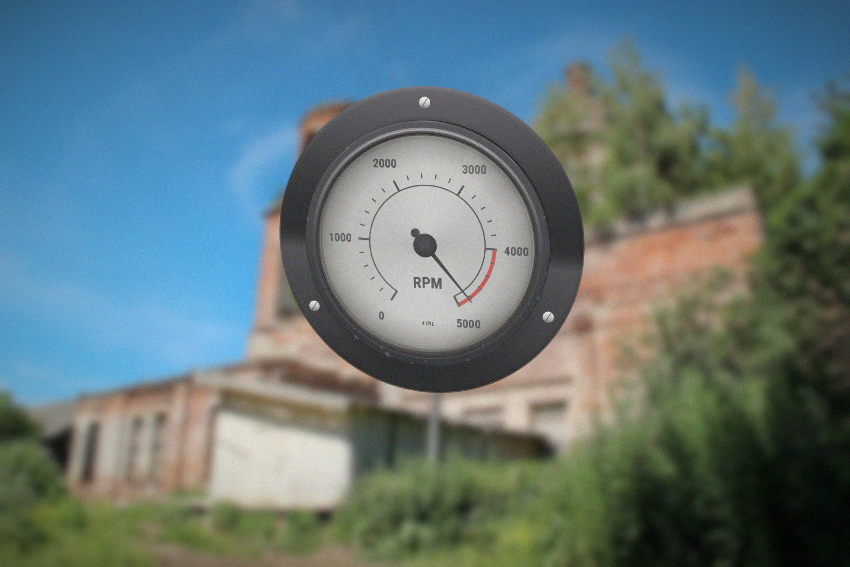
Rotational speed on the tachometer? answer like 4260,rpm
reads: 4800,rpm
